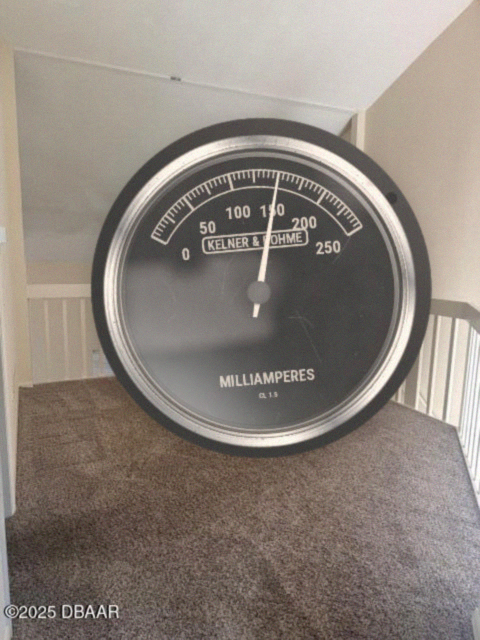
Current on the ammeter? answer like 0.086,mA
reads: 150,mA
